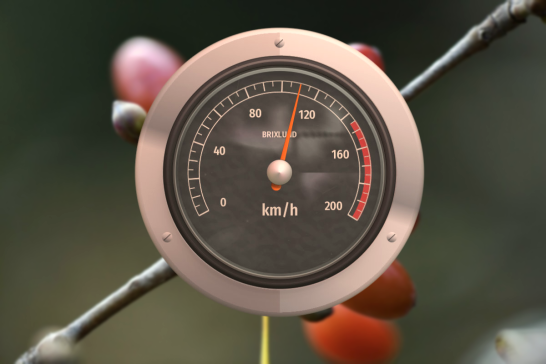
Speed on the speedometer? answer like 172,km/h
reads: 110,km/h
